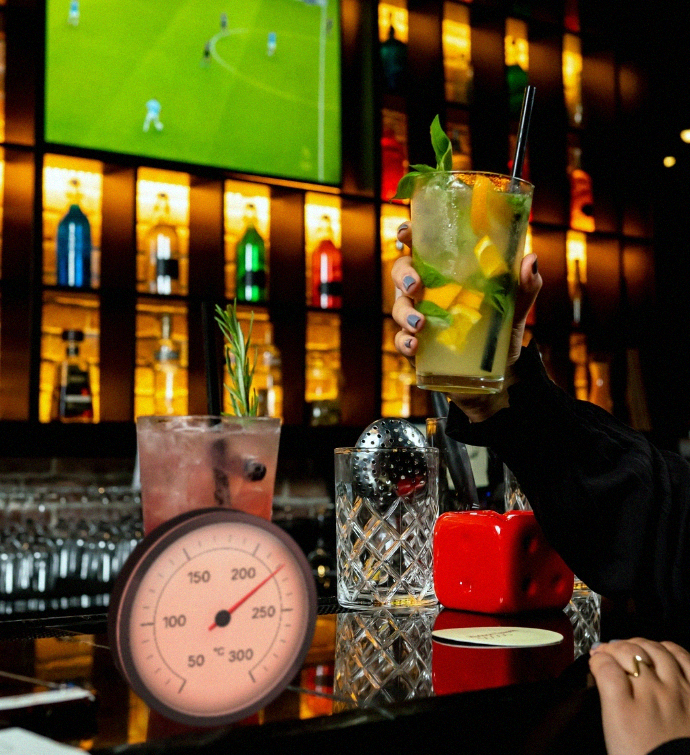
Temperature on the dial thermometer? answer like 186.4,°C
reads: 220,°C
